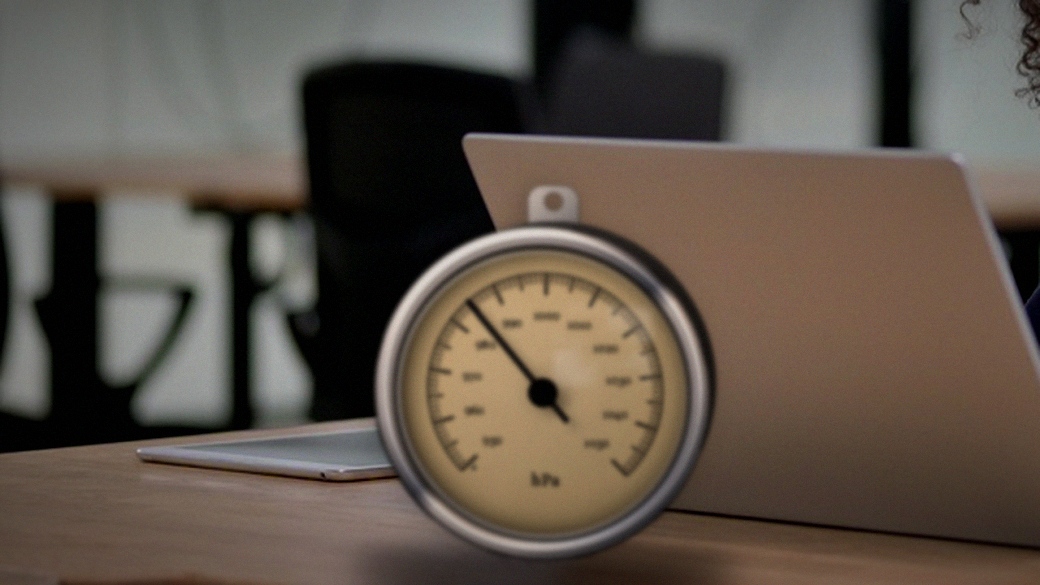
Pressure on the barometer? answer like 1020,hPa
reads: 985,hPa
